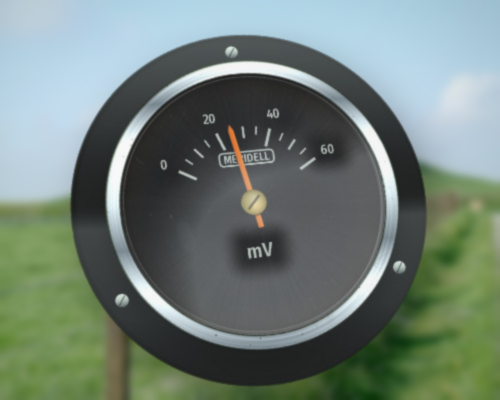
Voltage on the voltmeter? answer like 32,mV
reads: 25,mV
